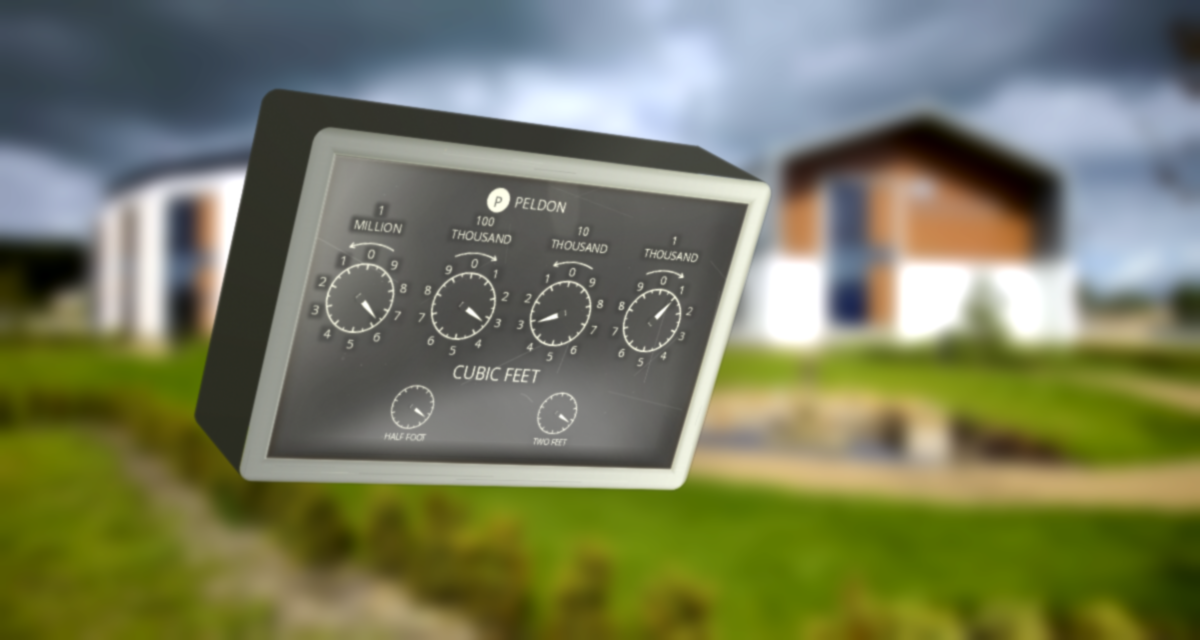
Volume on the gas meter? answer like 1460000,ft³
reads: 633100,ft³
